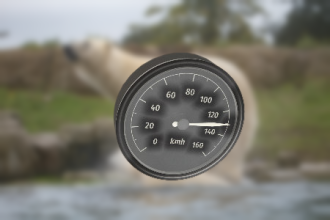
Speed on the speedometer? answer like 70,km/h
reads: 130,km/h
